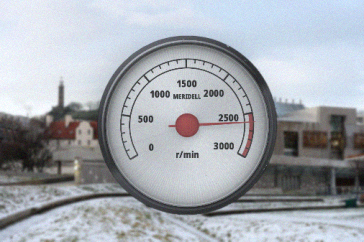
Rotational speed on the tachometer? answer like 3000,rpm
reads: 2600,rpm
